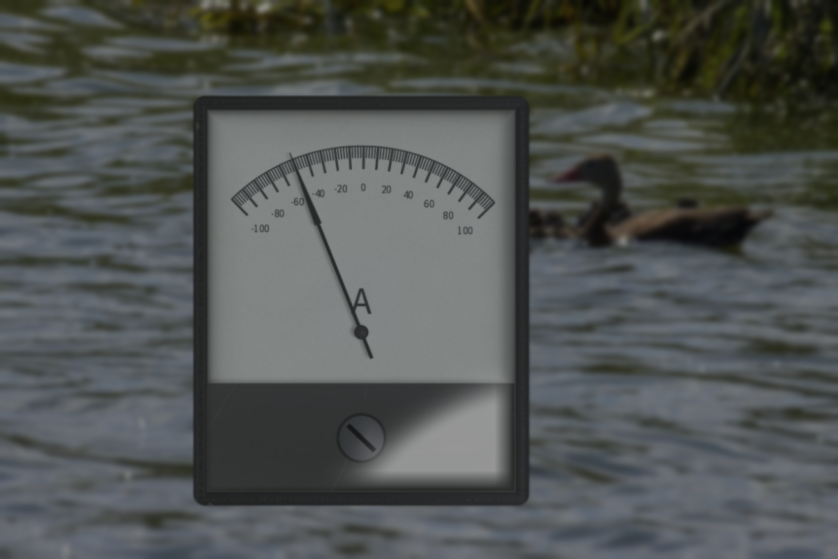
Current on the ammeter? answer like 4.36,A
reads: -50,A
